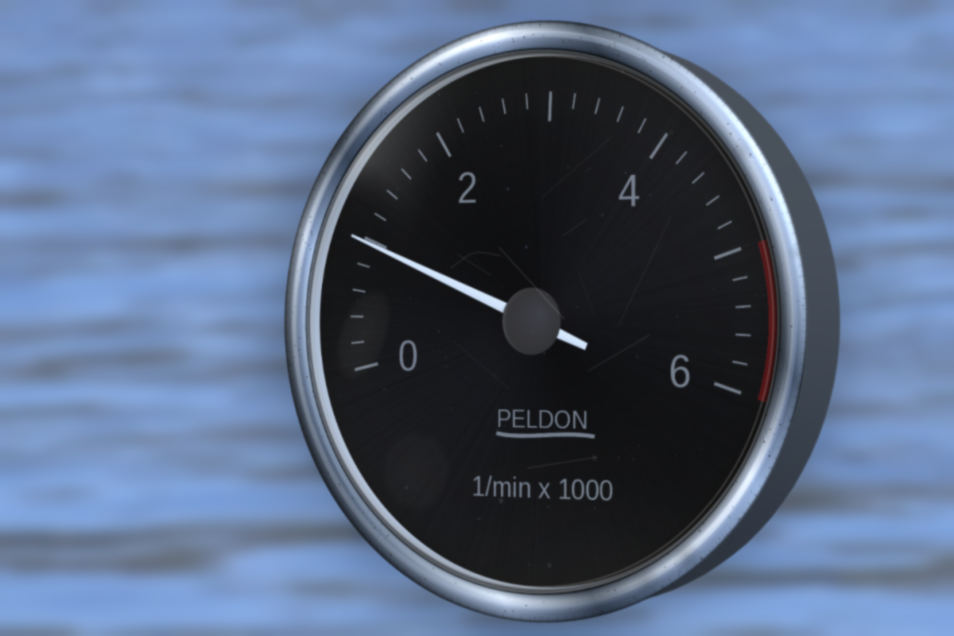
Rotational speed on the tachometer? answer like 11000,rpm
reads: 1000,rpm
